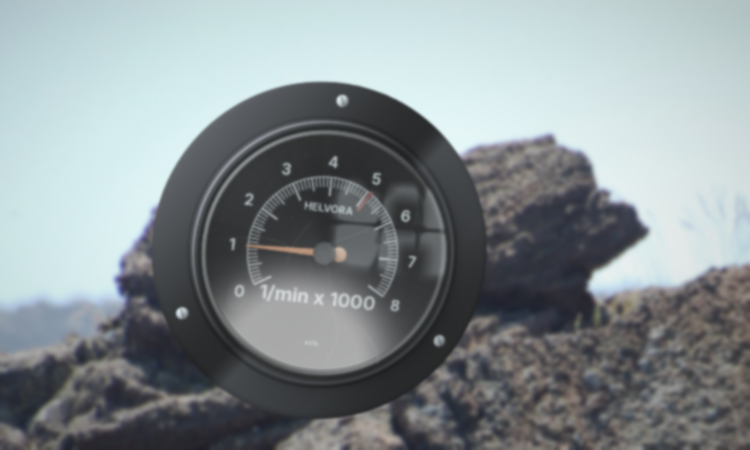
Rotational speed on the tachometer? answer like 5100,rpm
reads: 1000,rpm
